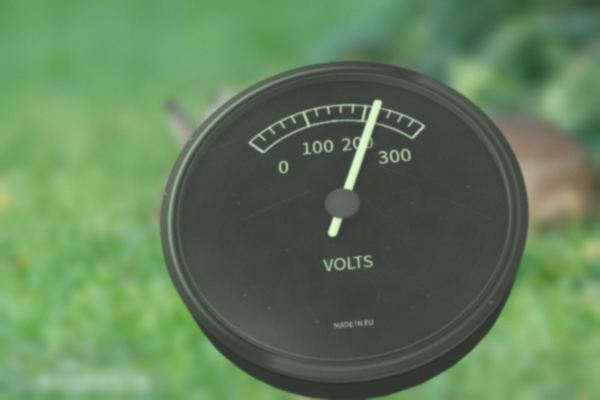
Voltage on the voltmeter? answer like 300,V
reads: 220,V
